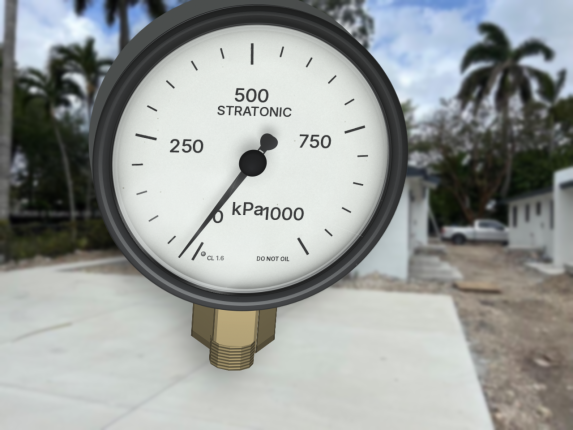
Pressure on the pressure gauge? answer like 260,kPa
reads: 25,kPa
